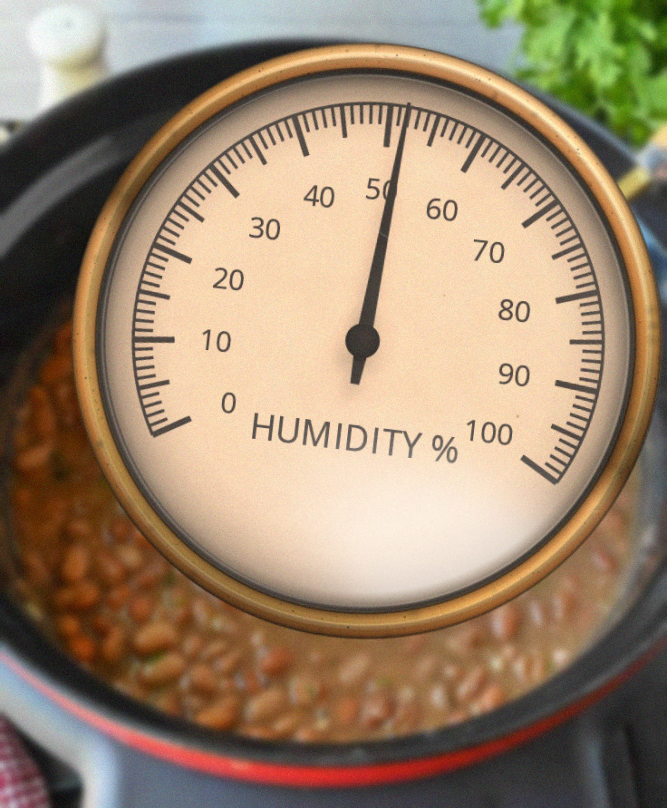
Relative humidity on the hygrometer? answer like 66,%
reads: 52,%
